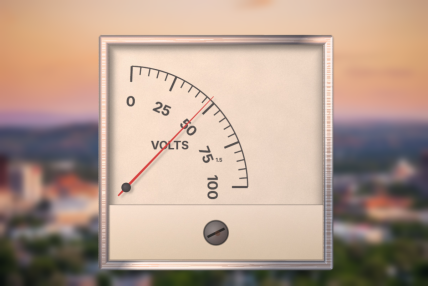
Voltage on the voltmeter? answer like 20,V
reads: 47.5,V
